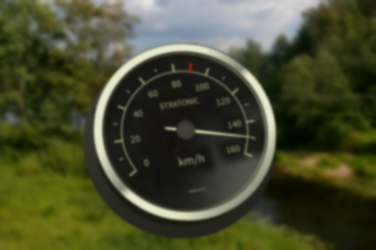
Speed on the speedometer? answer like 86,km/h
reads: 150,km/h
